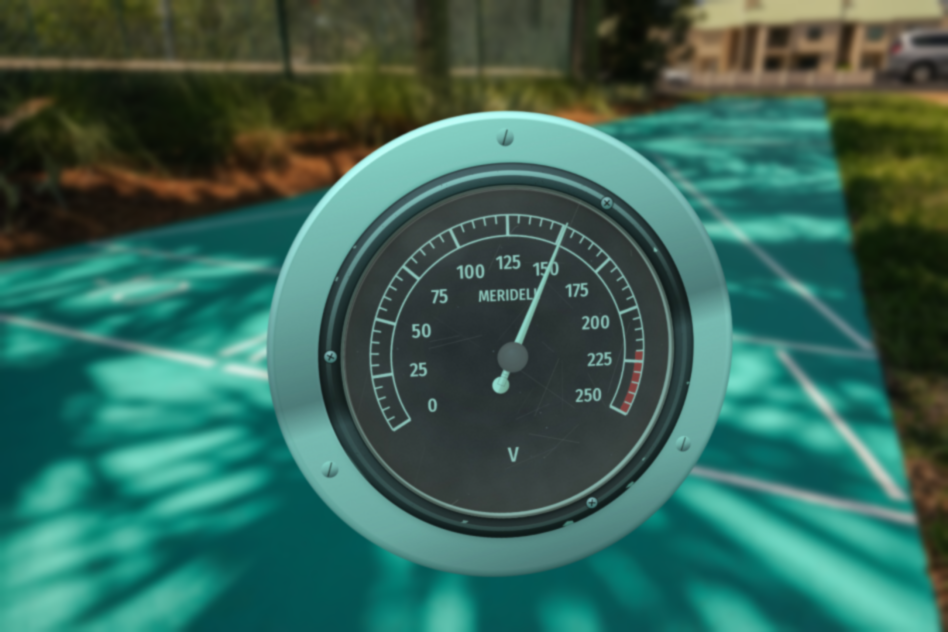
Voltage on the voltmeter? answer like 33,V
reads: 150,V
